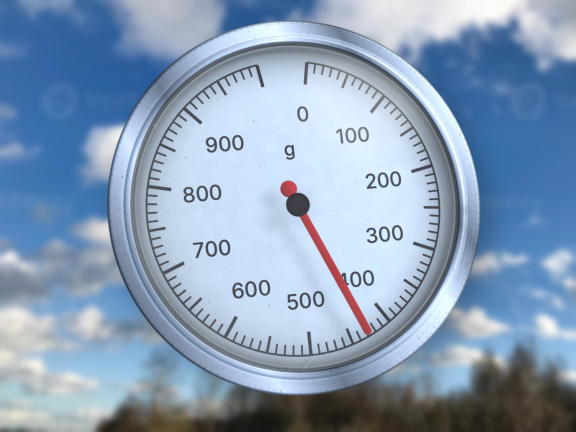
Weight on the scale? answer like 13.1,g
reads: 430,g
